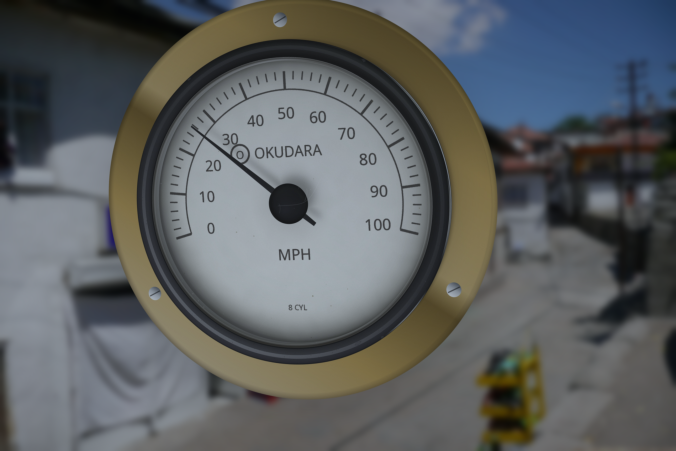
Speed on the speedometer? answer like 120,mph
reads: 26,mph
